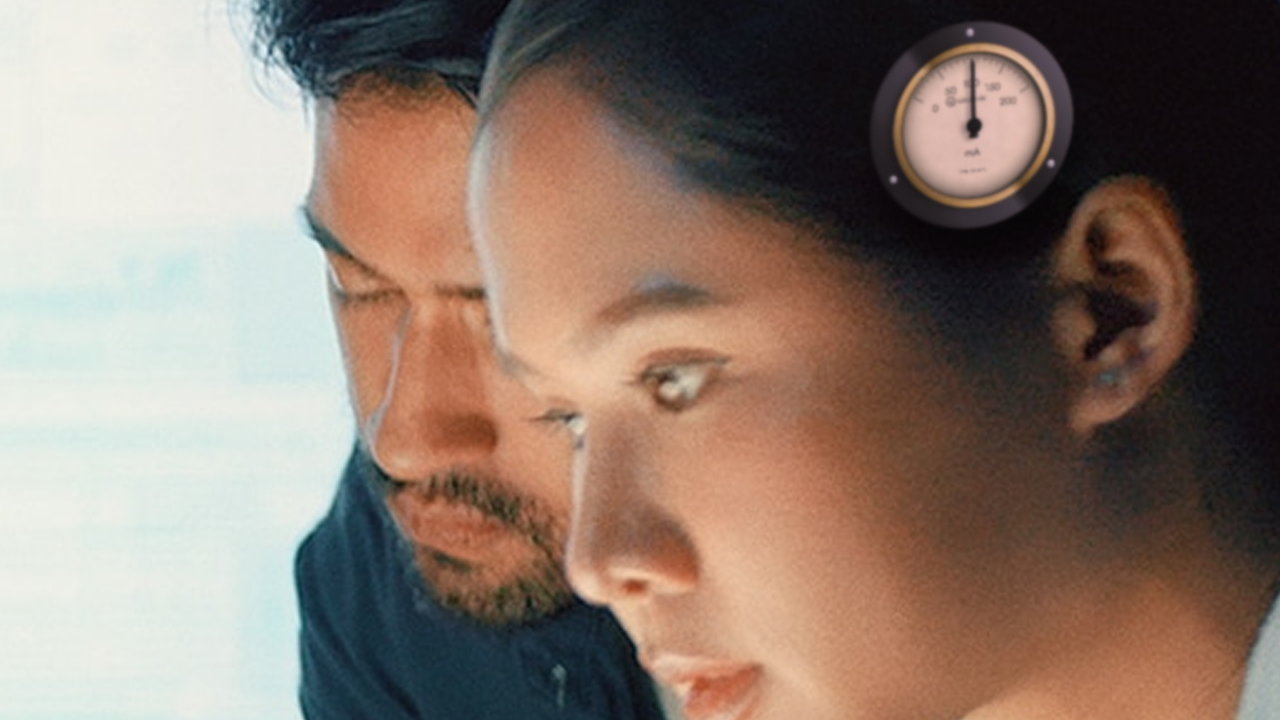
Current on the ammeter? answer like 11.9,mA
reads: 100,mA
